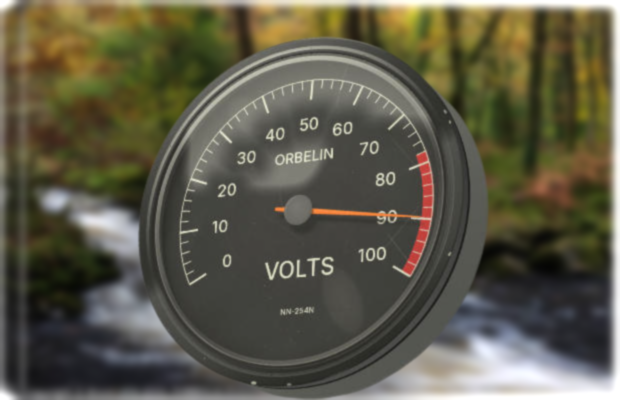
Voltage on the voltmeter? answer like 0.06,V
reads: 90,V
